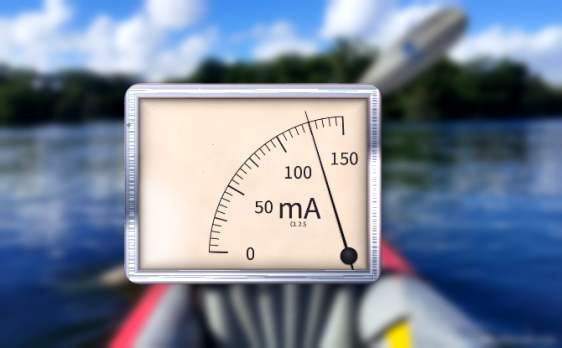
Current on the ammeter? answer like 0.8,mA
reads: 125,mA
